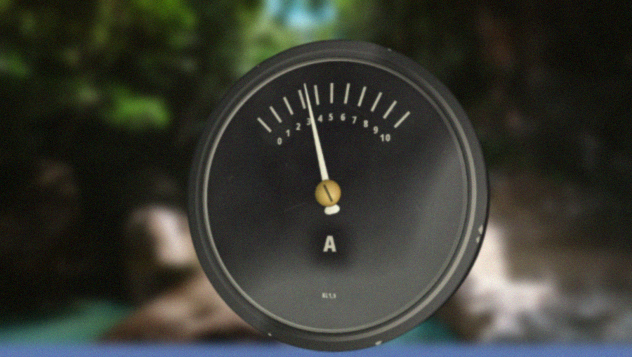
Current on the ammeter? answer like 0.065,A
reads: 3.5,A
